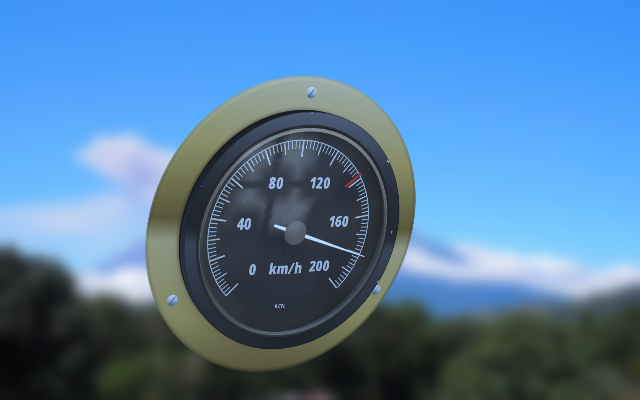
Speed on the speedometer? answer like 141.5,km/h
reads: 180,km/h
